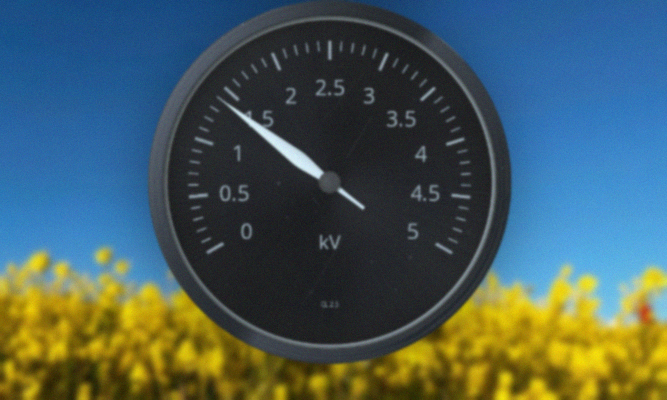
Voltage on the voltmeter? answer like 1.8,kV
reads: 1.4,kV
